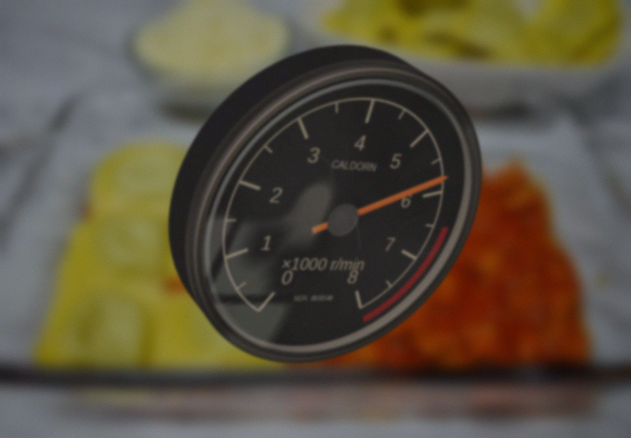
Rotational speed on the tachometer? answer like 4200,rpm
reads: 5750,rpm
